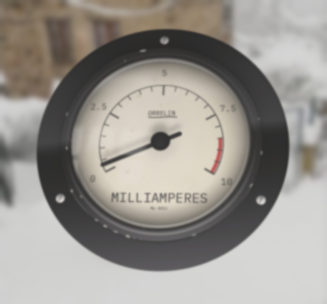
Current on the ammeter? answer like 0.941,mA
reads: 0.25,mA
